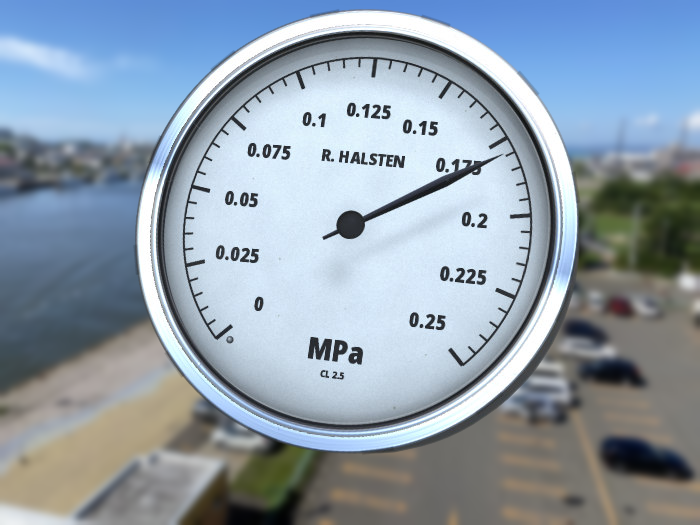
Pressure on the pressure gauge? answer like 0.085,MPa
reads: 0.18,MPa
